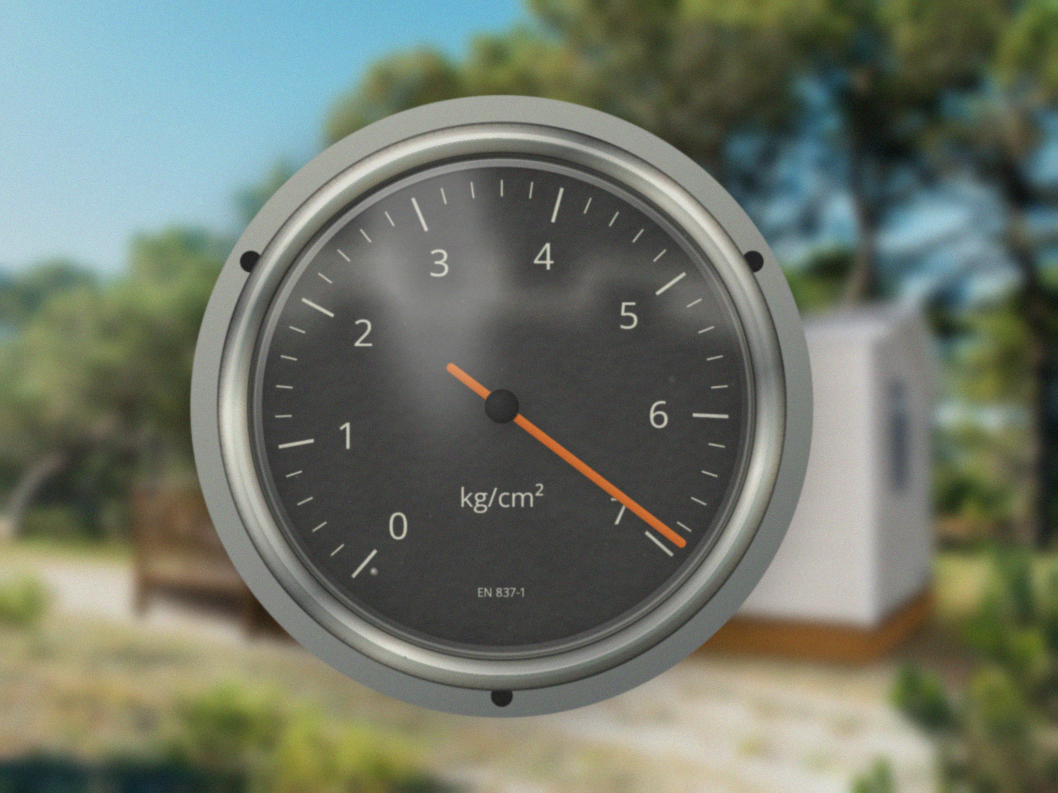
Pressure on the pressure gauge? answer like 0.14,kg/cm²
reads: 6.9,kg/cm²
